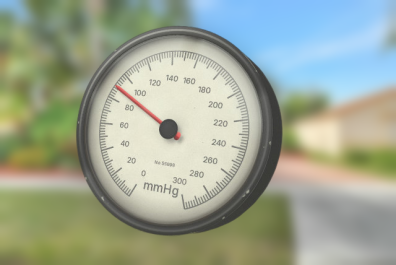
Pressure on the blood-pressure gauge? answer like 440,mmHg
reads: 90,mmHg
